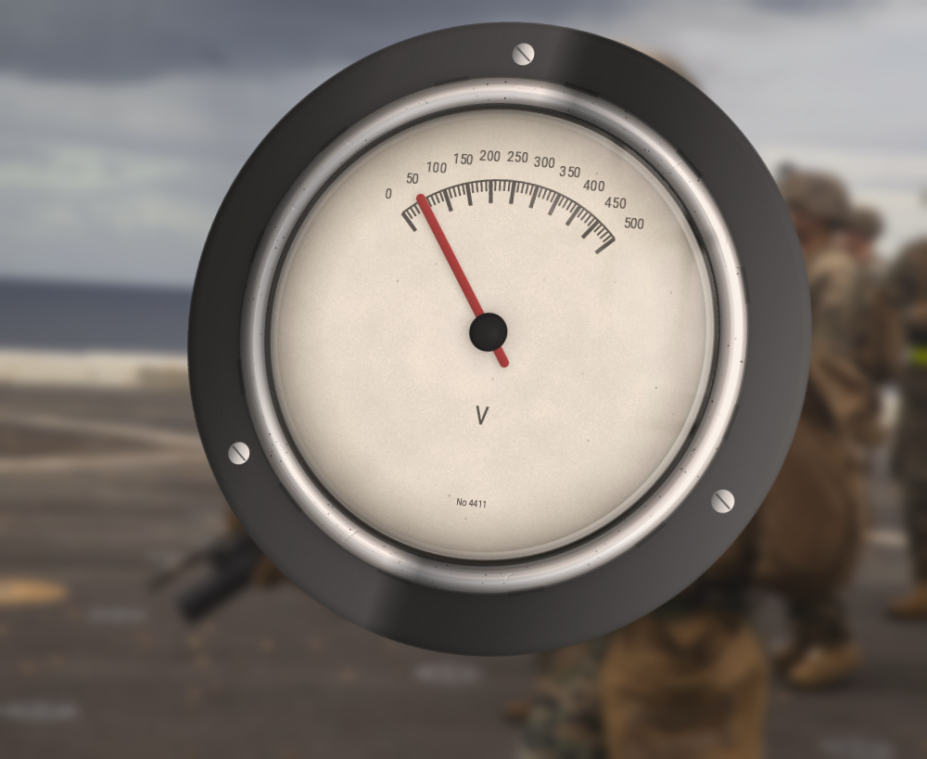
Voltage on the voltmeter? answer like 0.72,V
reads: 50,V
